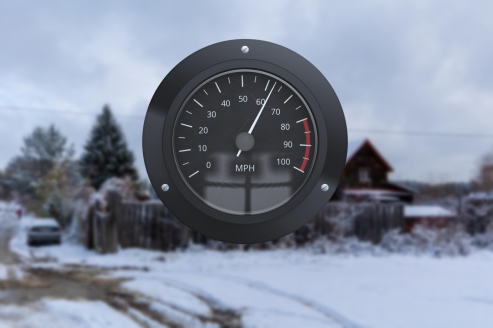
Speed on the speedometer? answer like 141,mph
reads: 62.5,mph
